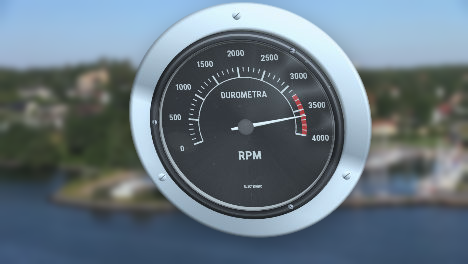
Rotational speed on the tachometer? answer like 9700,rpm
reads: 3600,rpm
